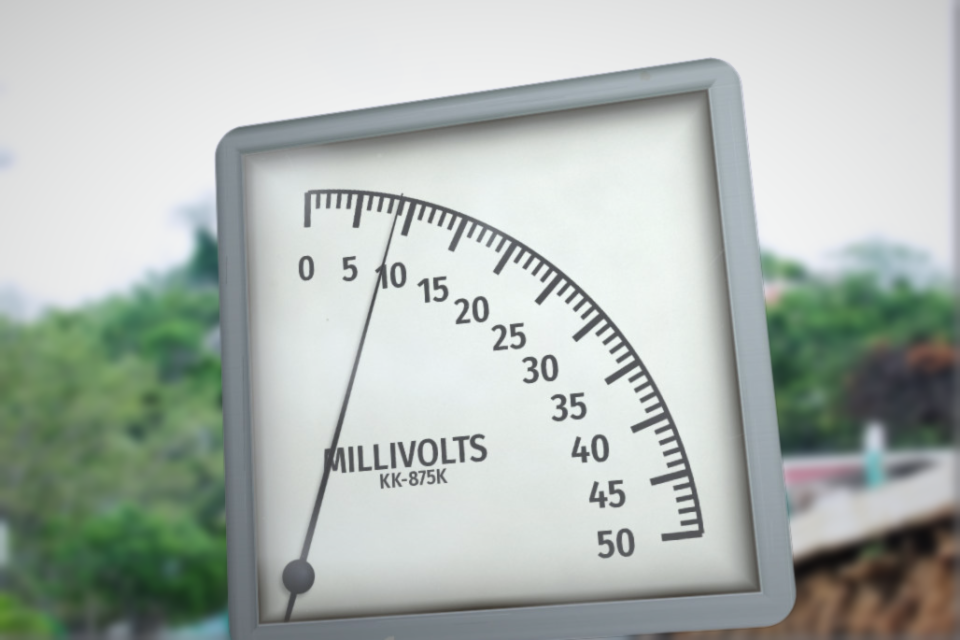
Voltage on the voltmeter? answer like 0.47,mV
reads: 9,mV
